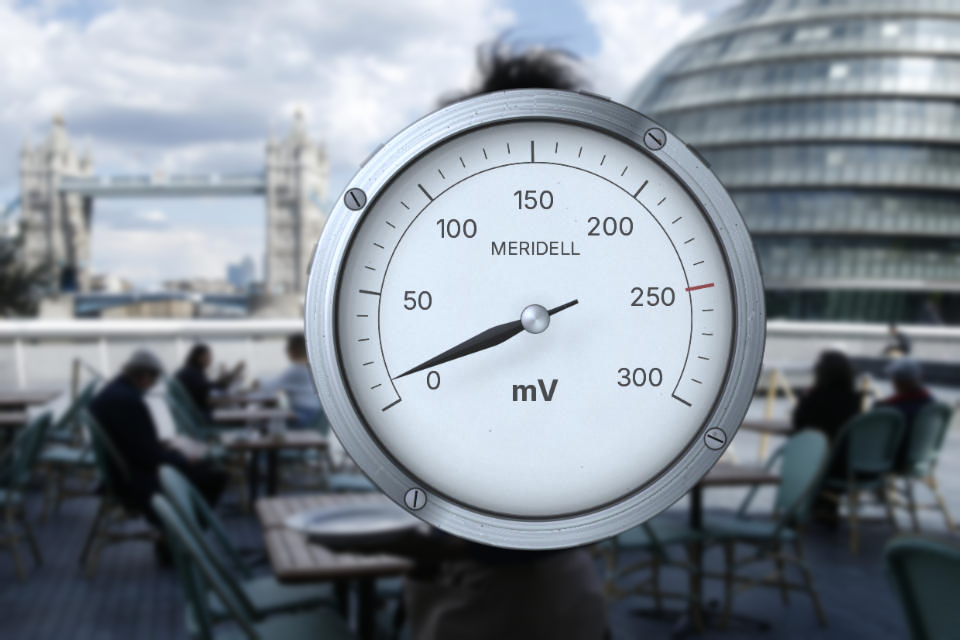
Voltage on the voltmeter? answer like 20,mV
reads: 10,mV
